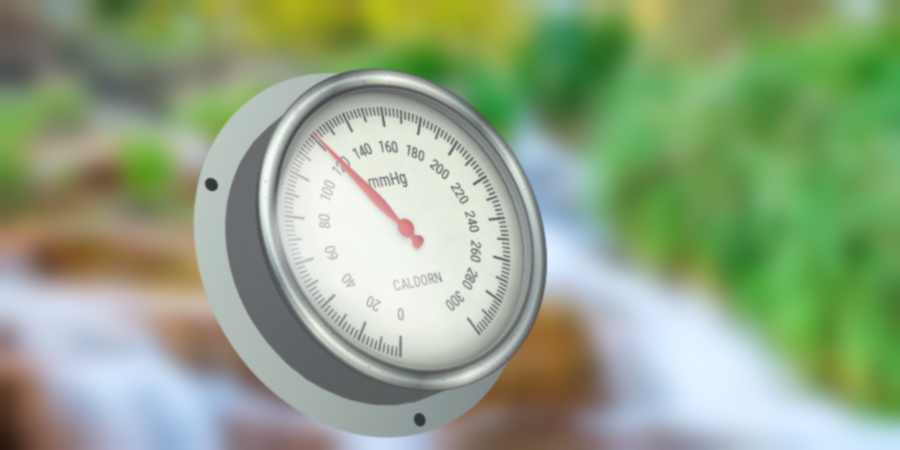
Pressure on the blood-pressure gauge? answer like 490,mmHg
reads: 120,mmHg
